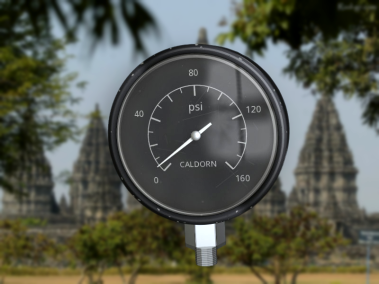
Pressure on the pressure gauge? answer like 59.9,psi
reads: 5,psi
